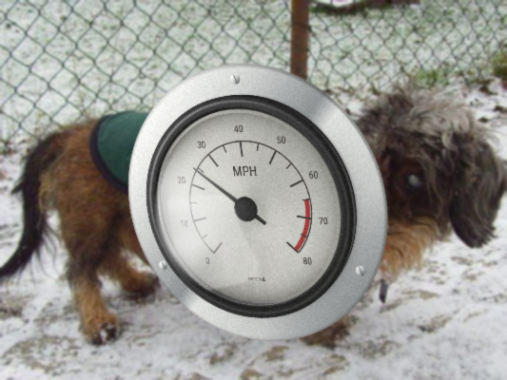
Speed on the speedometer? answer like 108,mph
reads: 25,mph
